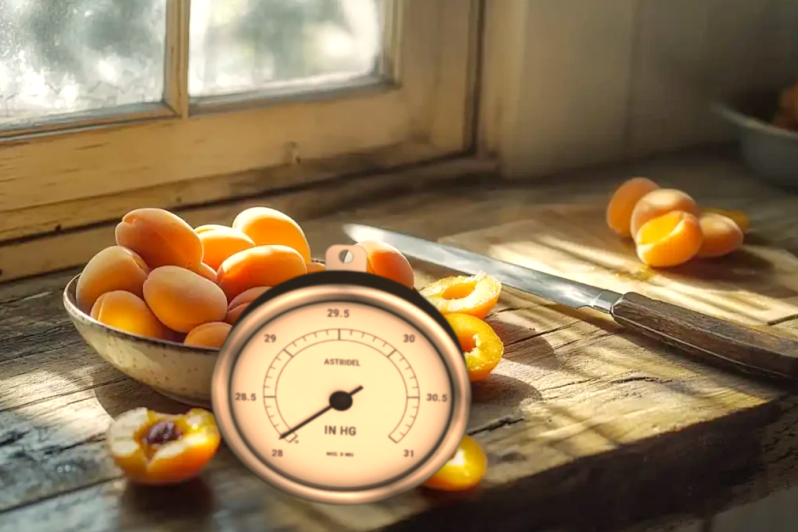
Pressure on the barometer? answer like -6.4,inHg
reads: 28.1,inHg
